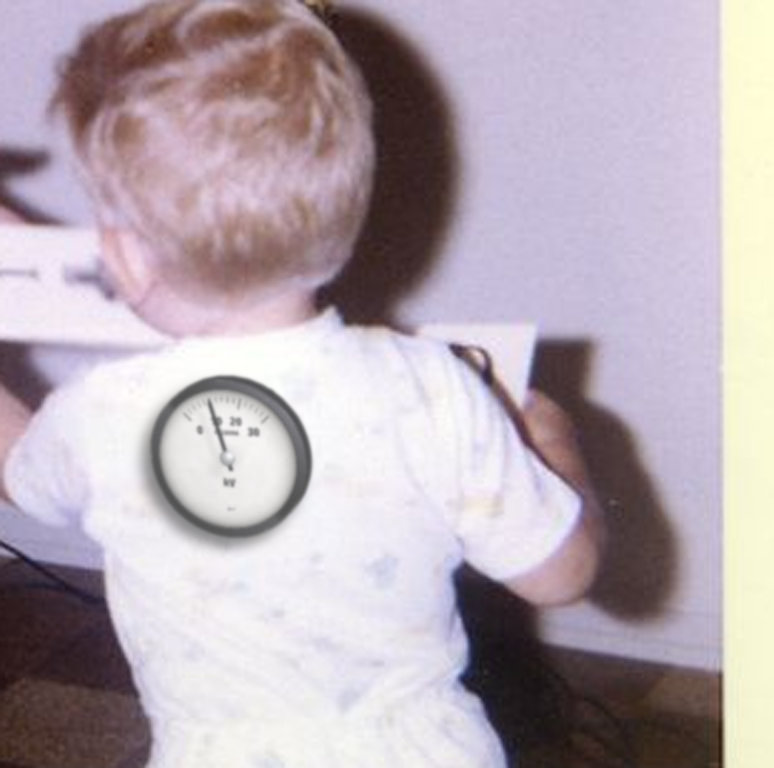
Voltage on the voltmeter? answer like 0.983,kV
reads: 10,kV
